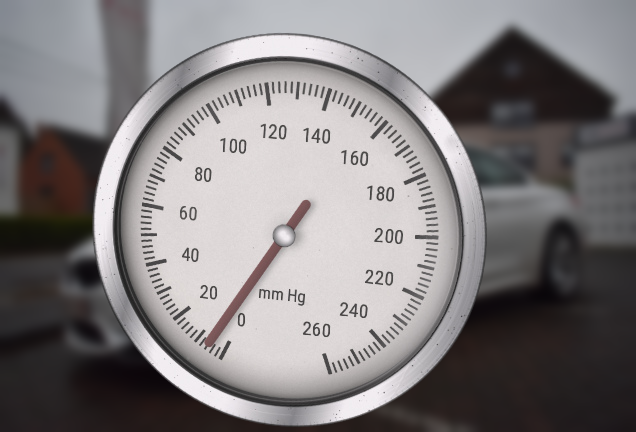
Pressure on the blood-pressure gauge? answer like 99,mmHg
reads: 6,mmHg
